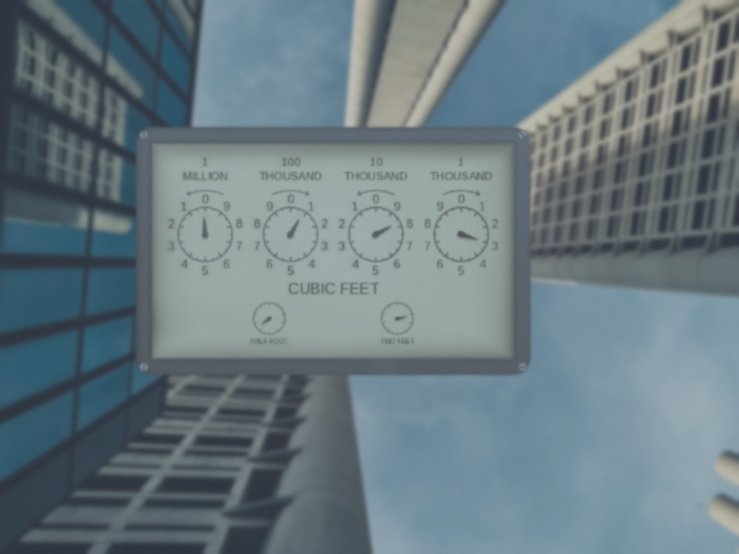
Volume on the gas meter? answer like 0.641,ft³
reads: 8300,ft³
